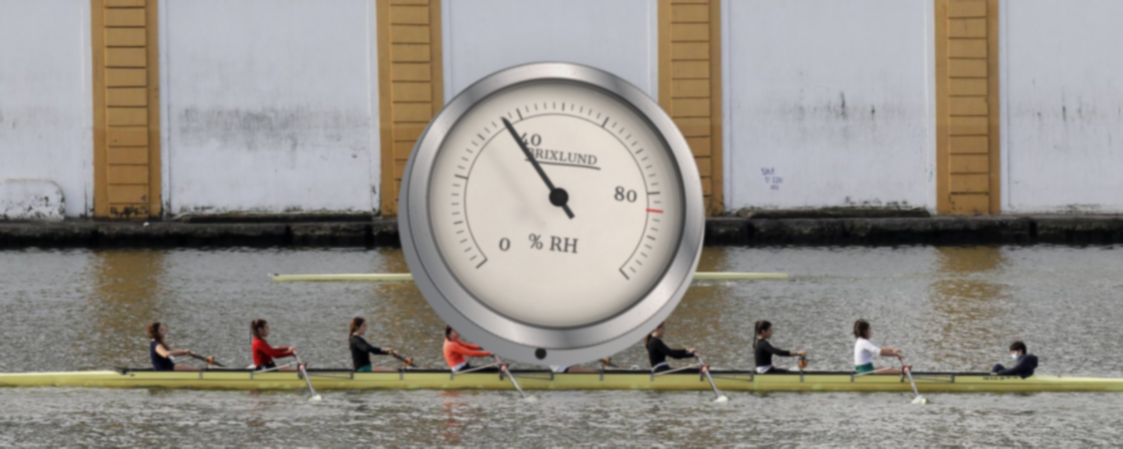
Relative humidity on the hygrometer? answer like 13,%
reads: 36,%
